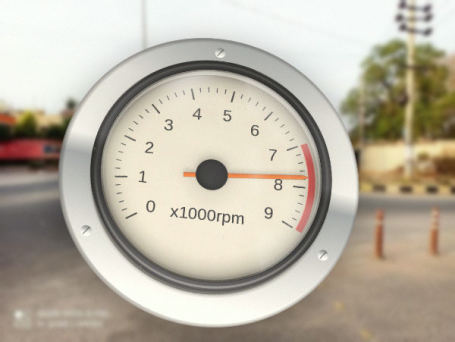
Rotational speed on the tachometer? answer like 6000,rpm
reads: 7800,rpm
